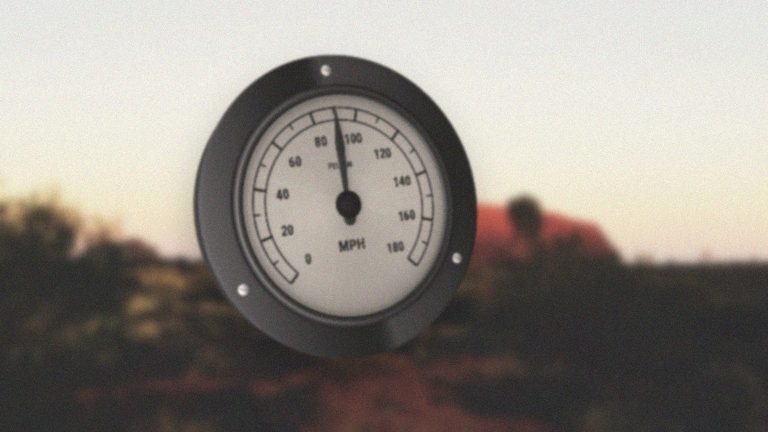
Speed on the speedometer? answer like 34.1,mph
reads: 90,mph
